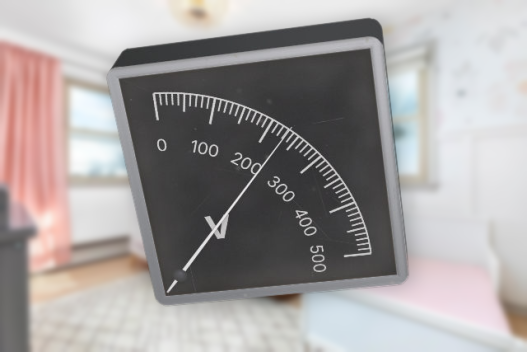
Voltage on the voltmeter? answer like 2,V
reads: 230,V
